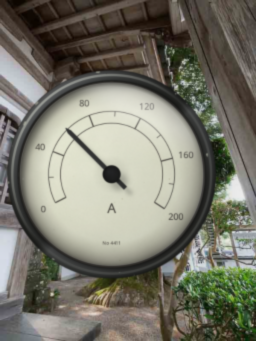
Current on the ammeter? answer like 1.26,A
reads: 60,A
